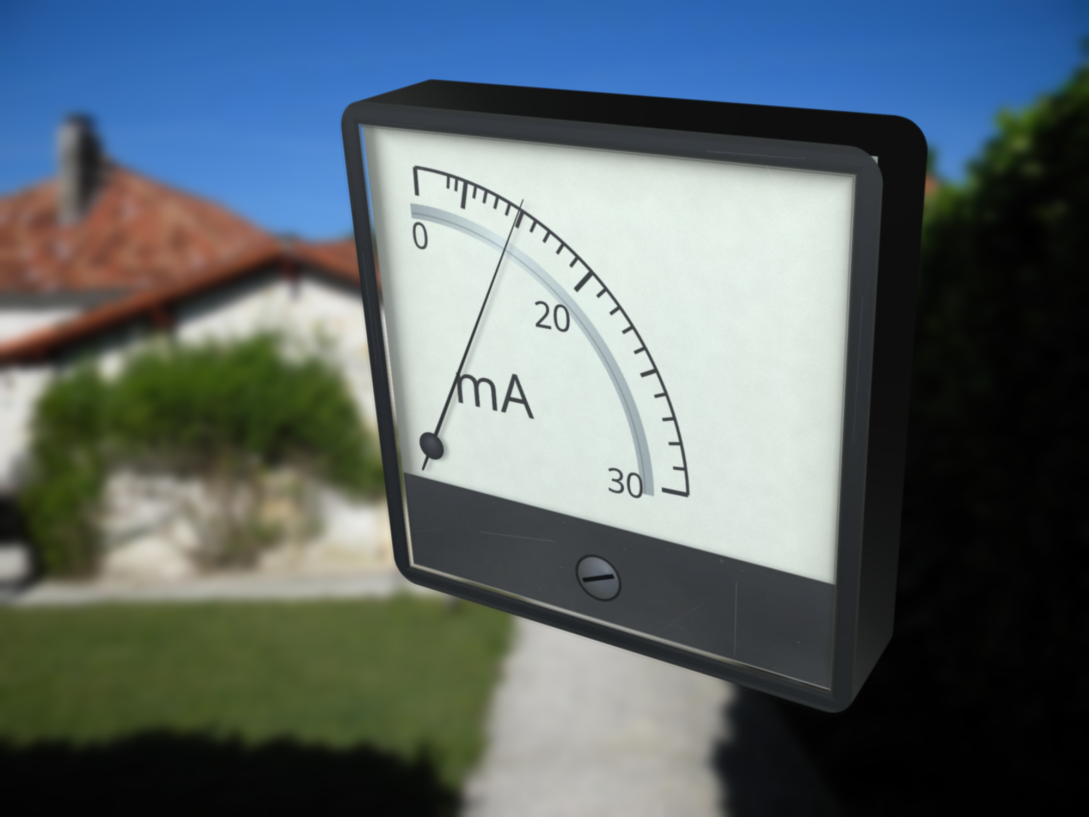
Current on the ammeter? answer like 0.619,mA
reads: 15,mA
